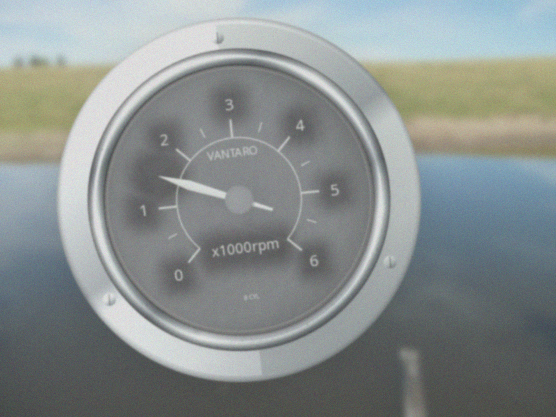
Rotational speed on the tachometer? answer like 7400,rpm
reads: 1500,rpm
